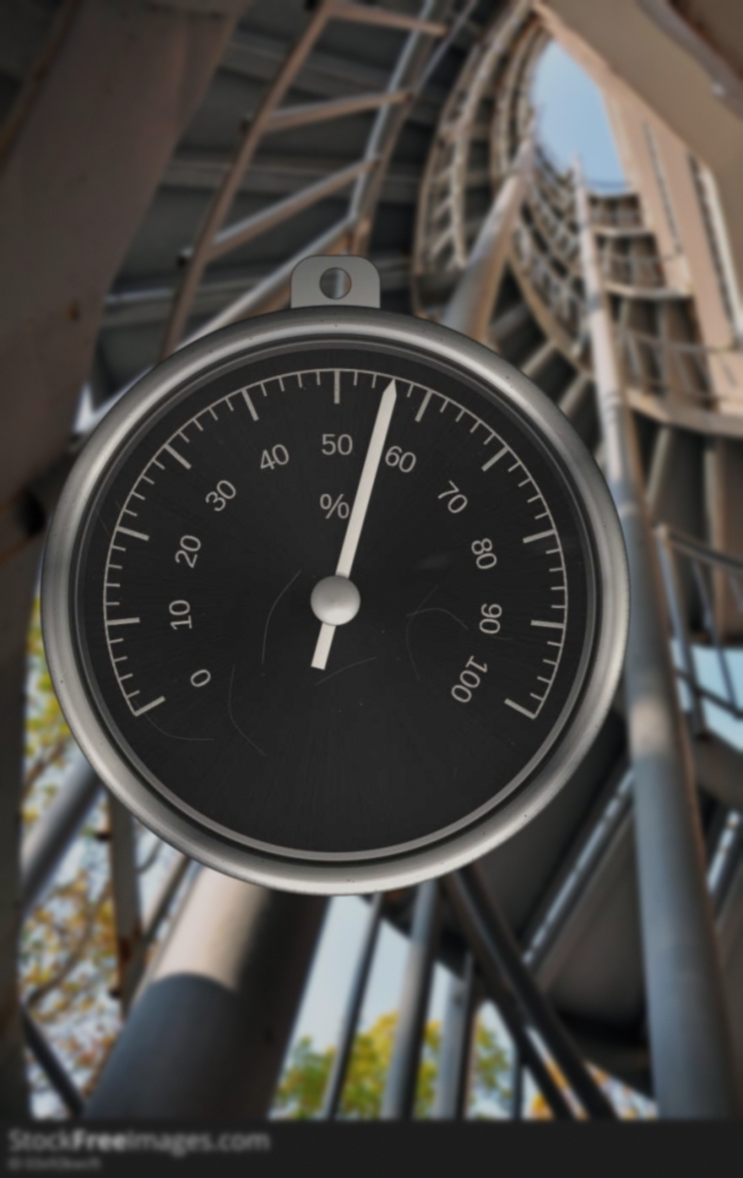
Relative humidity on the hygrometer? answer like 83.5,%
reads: 56,%
